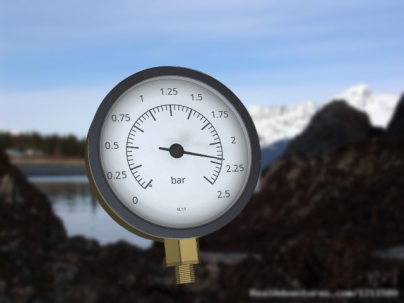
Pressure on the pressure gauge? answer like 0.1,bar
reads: 2.2,bar
